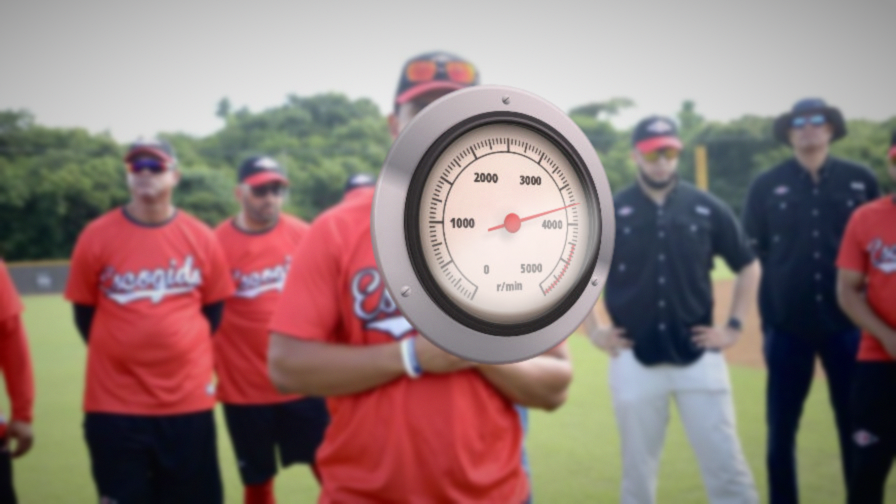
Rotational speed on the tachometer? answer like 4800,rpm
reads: 3750,rpm
